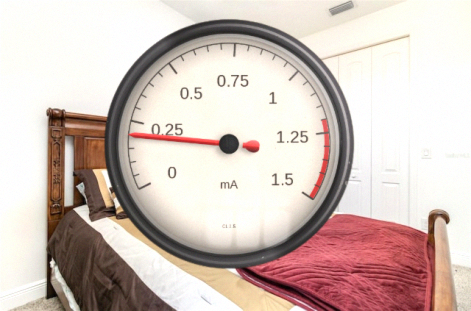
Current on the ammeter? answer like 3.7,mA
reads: 0.2,mA
